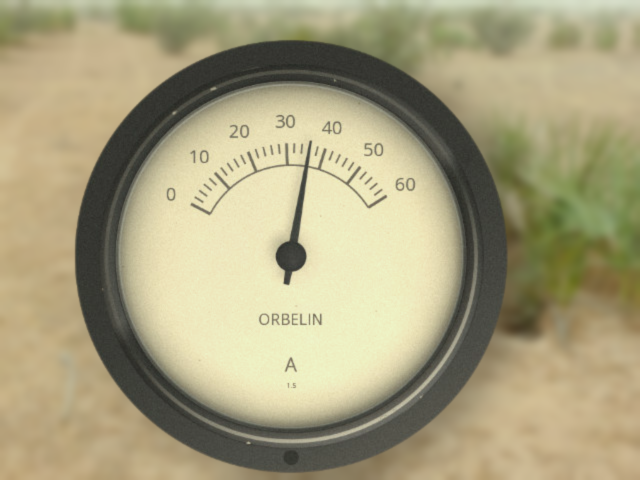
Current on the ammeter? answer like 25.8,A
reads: 36,A
